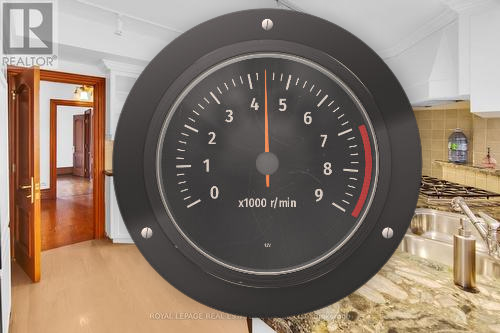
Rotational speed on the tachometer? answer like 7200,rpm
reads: 4400,rpm
